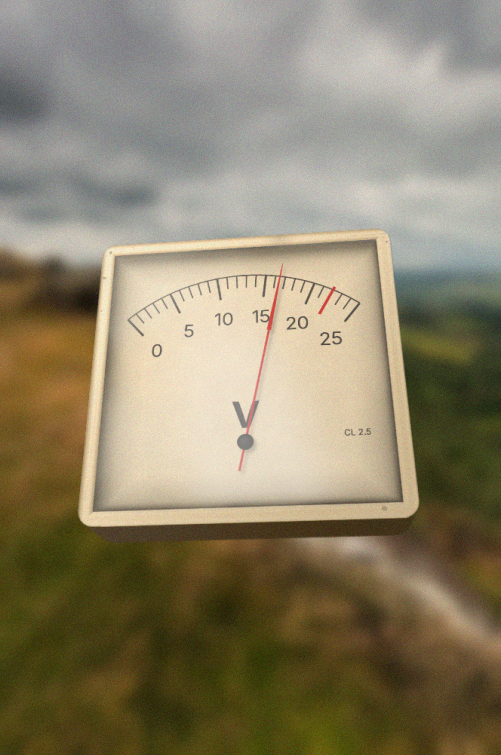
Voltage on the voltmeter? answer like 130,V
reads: 16.5,V
